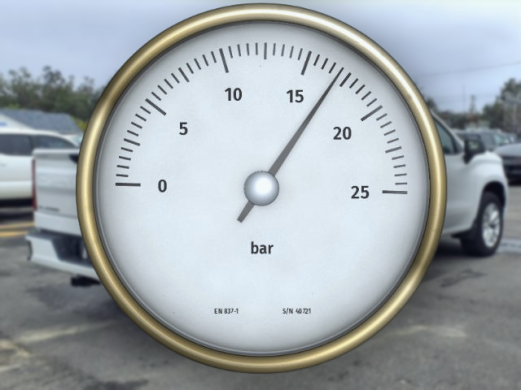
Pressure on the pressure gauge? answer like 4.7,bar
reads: 17,bar
